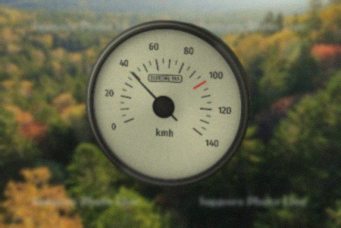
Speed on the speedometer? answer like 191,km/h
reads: 40,km/h
